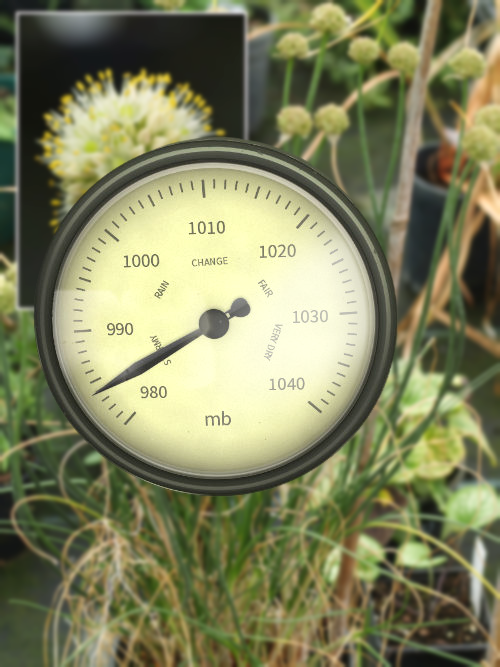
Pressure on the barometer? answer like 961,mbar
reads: 984,mbar
